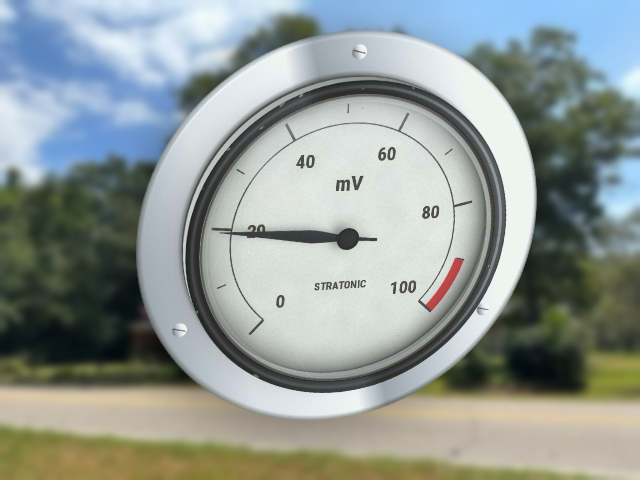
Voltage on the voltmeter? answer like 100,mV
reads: 20,mV
